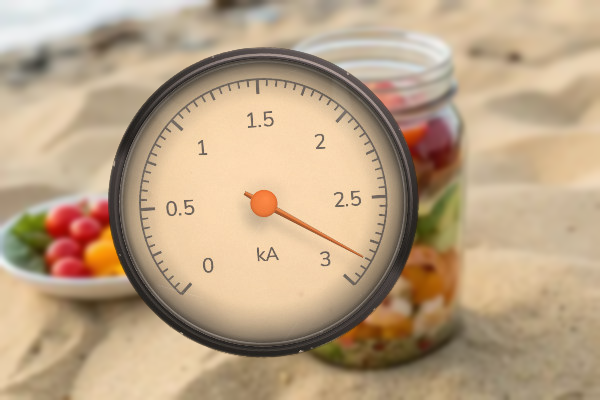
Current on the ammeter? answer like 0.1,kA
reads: 2.85,kA
